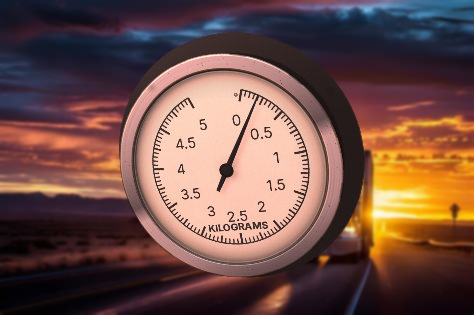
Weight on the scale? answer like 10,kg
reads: 0.2,kg
